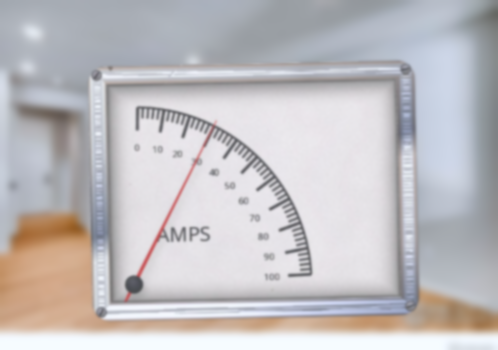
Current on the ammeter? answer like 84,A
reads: 30,A
